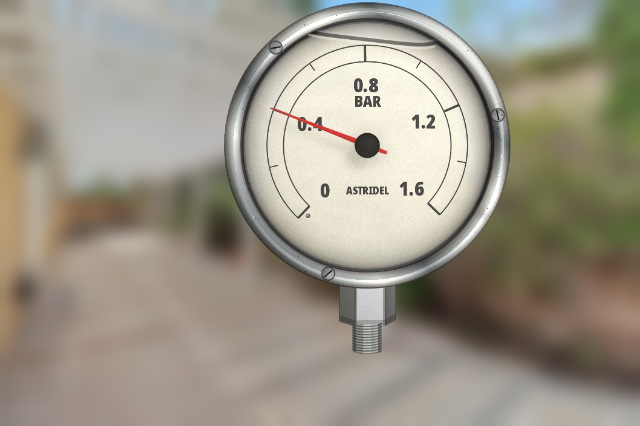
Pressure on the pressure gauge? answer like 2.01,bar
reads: 0.4,bar
